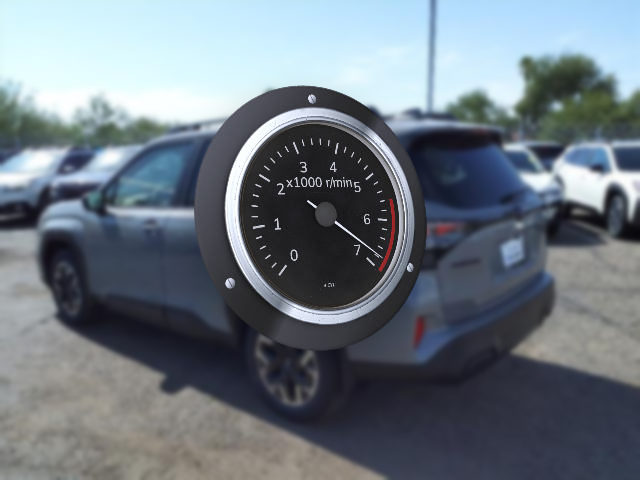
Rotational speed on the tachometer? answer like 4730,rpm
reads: 6800,rpm
